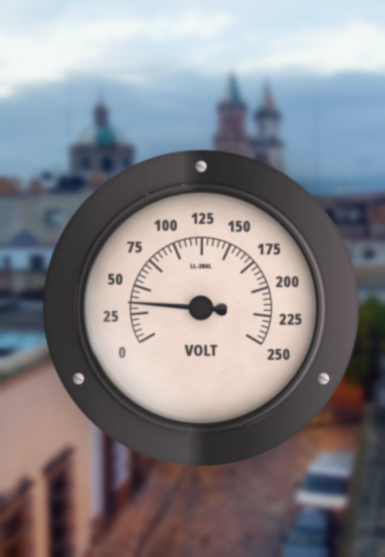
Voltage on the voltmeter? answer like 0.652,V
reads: 35,V
